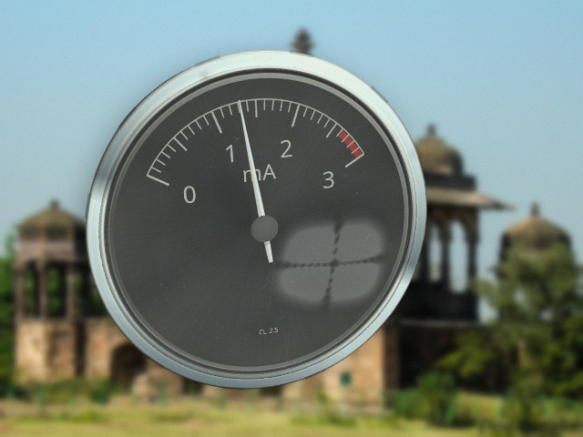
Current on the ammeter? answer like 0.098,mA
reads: 1.3,mA
